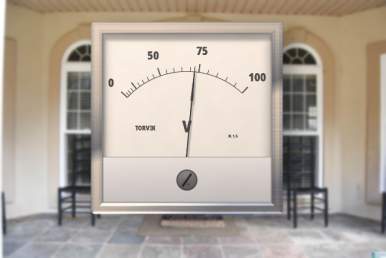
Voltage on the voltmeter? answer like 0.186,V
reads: 72.5,V
